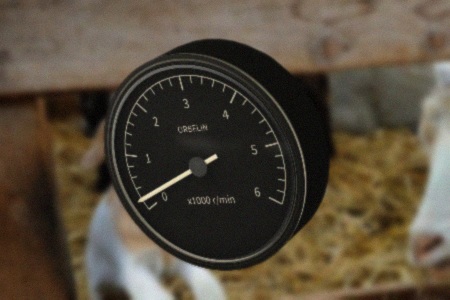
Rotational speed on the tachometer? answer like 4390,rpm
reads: 200,rpm
